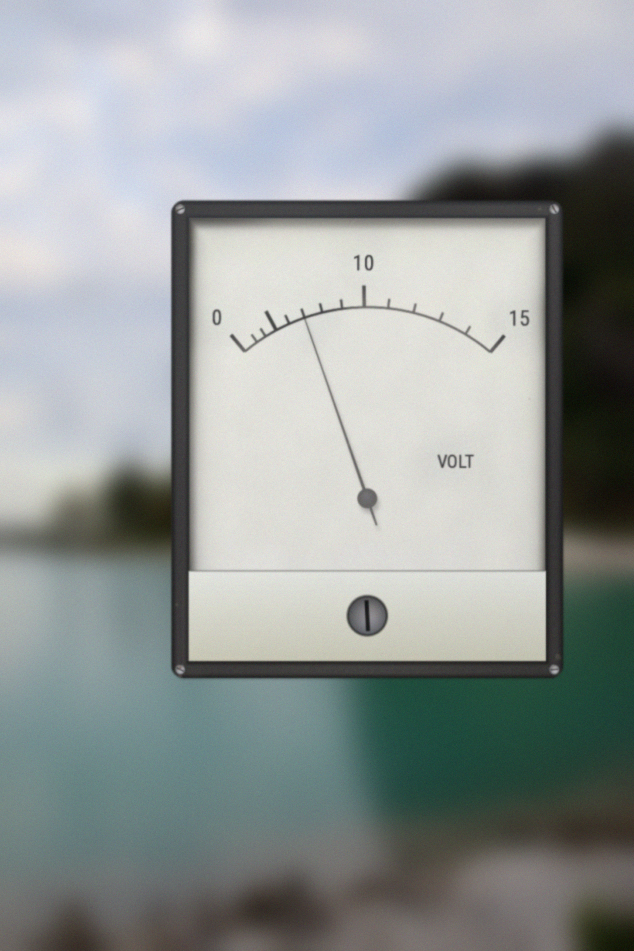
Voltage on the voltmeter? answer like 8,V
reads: 7,V
